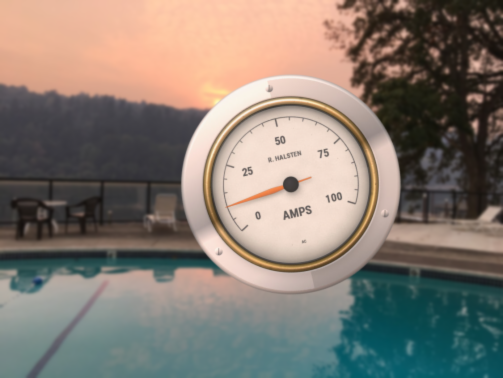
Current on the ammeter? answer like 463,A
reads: 10,A
